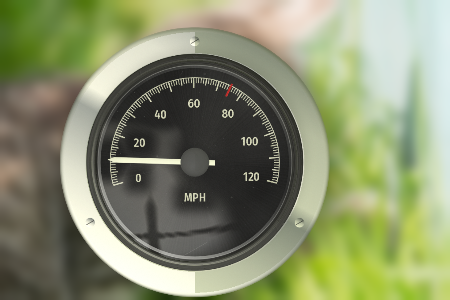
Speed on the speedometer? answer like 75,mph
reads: 10,mph
